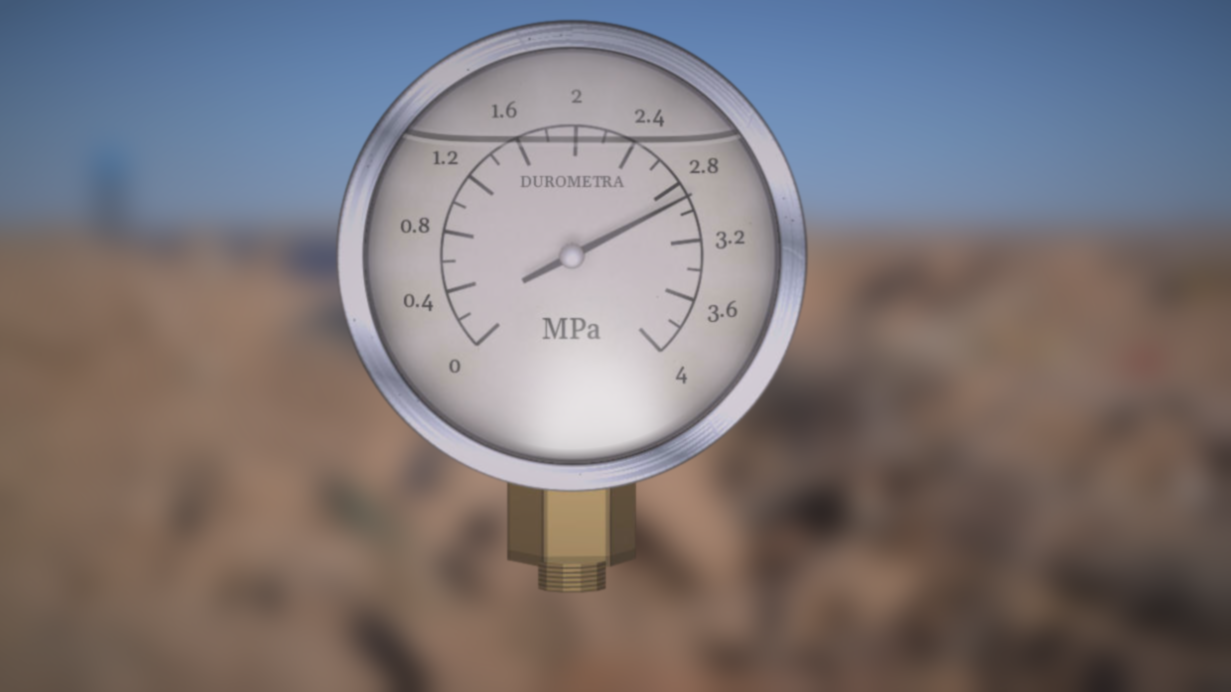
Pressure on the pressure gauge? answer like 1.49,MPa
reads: 2.9,MPa
